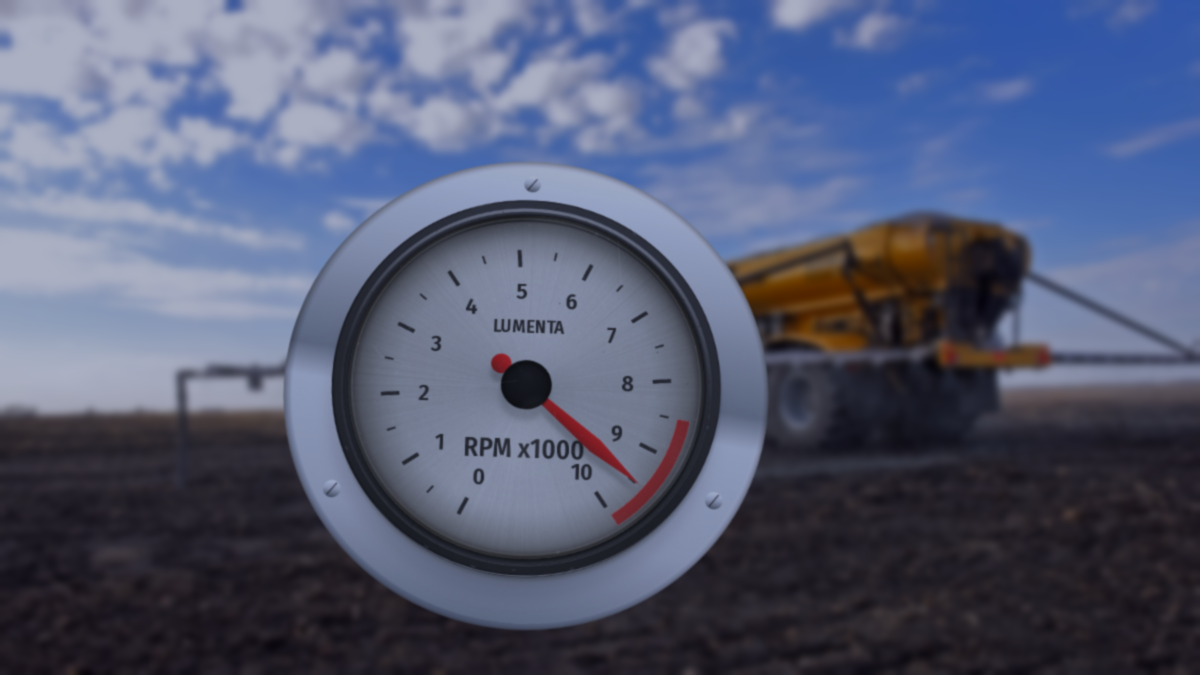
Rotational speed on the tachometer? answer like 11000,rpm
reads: 9500,rpm
